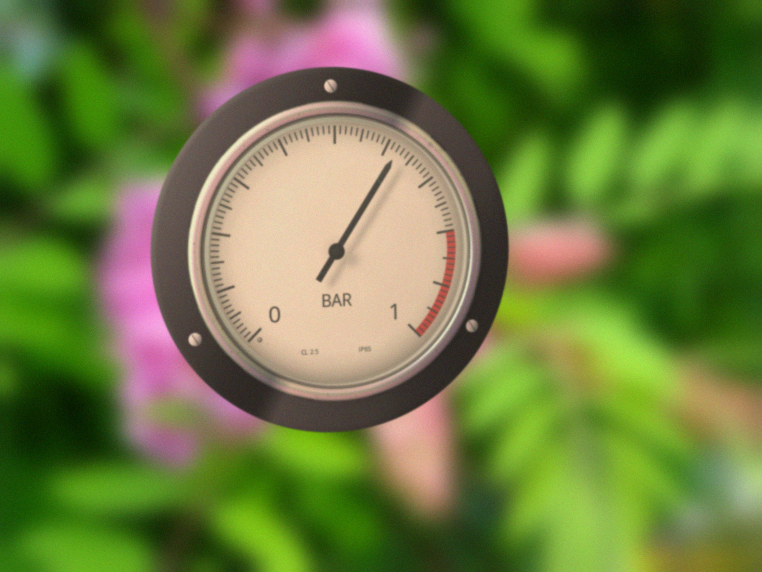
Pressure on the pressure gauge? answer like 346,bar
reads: 0.62,bar
